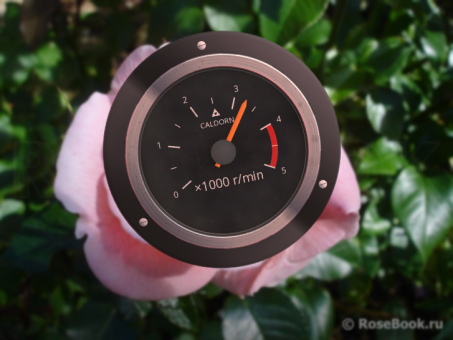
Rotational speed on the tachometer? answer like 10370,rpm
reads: 3250,rpm
